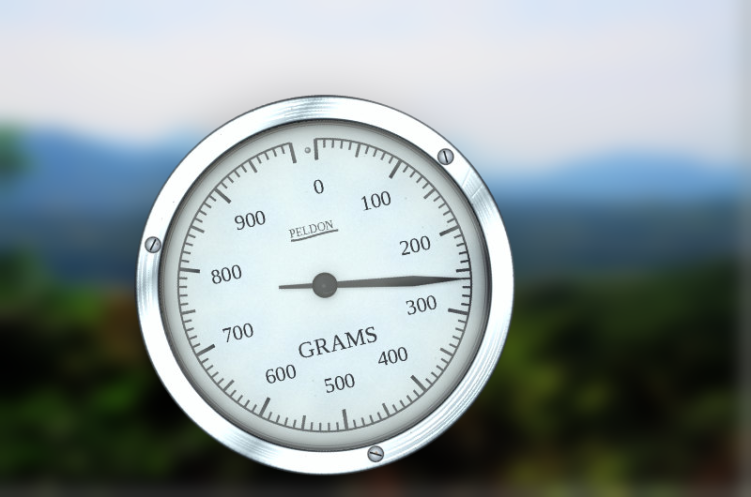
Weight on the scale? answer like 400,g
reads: 260,g
